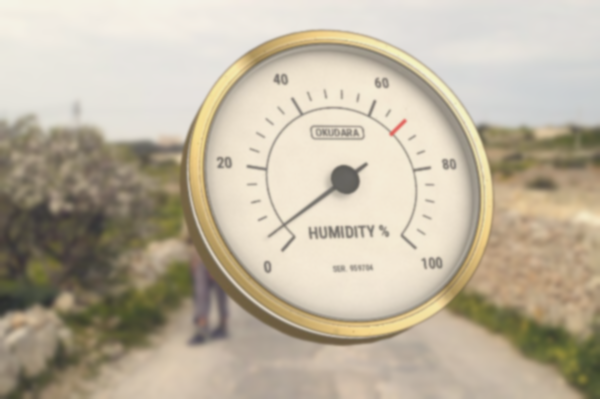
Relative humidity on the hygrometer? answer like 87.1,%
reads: 4,%
